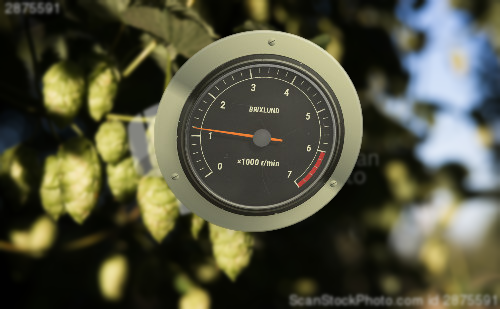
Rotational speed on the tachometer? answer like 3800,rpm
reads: 1200,rpm
